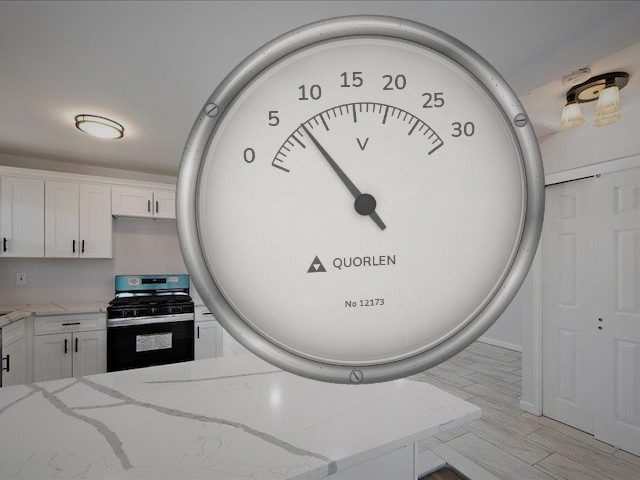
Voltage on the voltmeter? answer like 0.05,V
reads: 7,V
